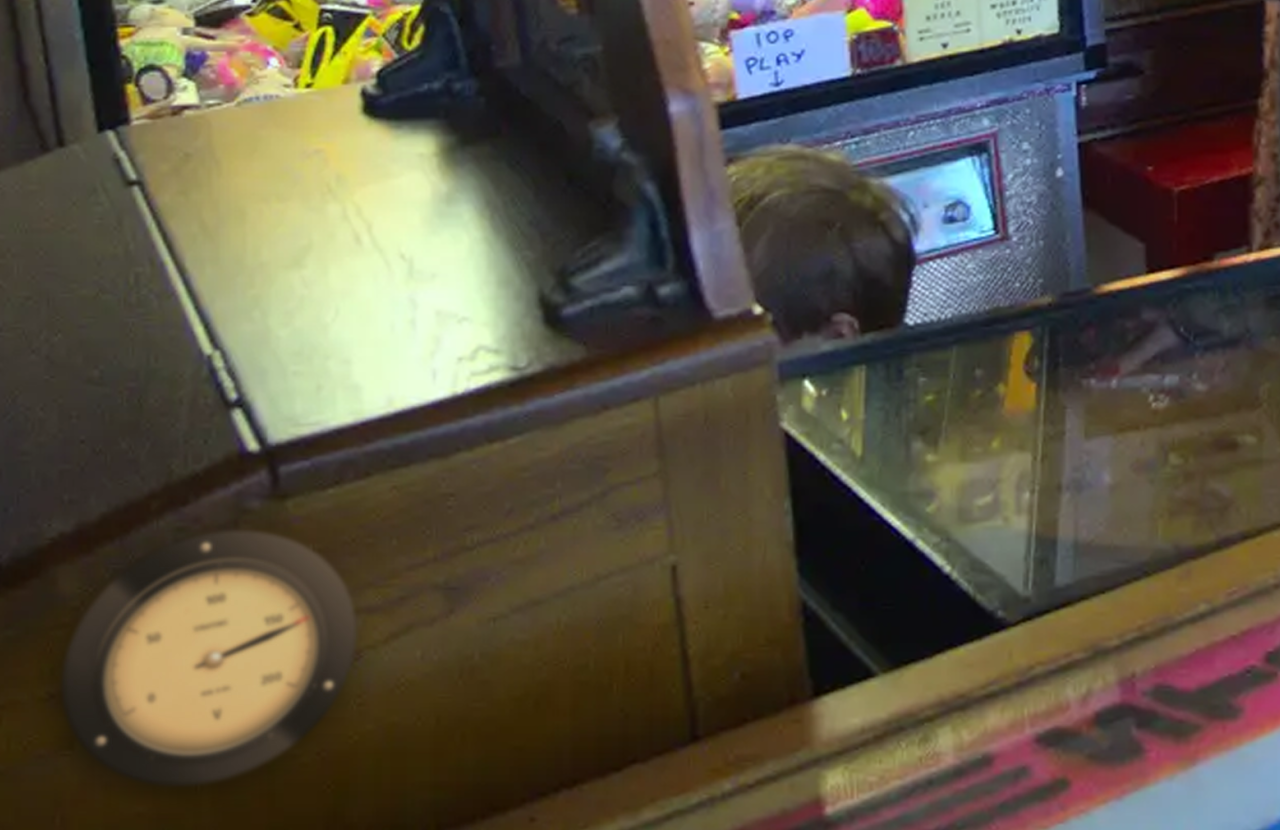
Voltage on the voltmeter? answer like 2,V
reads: 160,V
